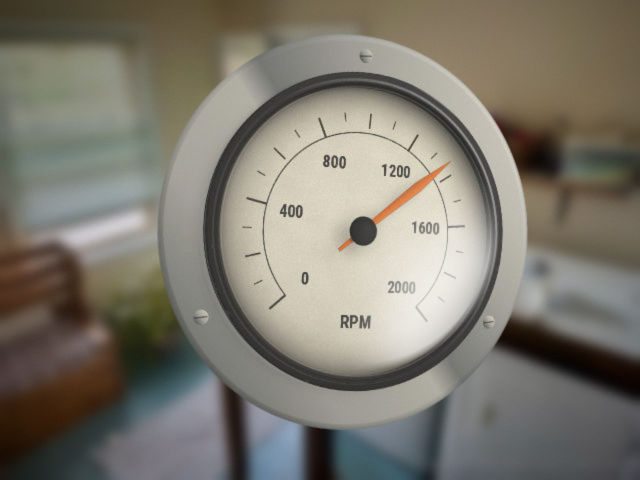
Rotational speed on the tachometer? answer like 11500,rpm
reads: 1350,rpm
